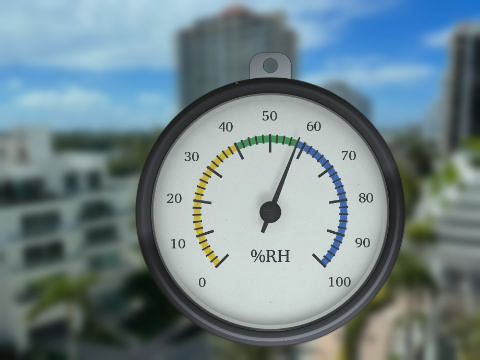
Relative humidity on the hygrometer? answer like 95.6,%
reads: 58,%
